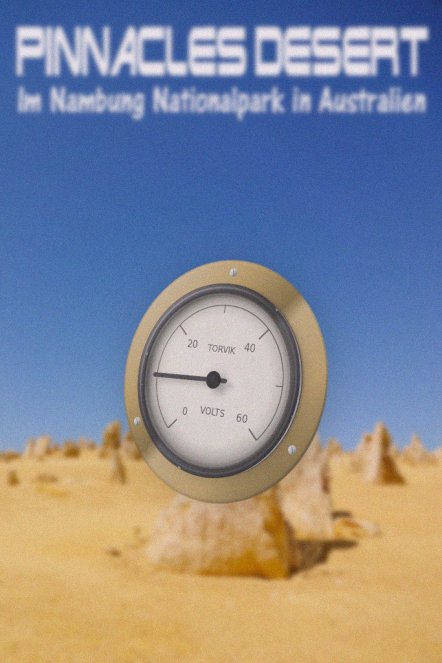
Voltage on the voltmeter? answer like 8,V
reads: 10,V
